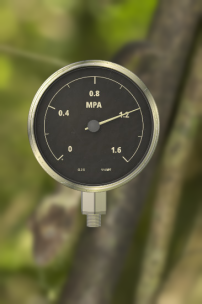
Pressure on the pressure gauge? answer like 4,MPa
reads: 1.2,MPa
